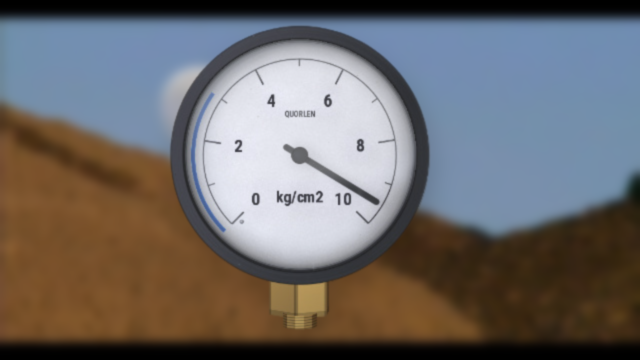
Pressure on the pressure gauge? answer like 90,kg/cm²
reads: 9.5,kg/cm²
